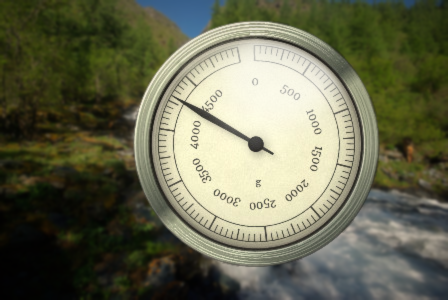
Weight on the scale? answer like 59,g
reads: 4300,g
